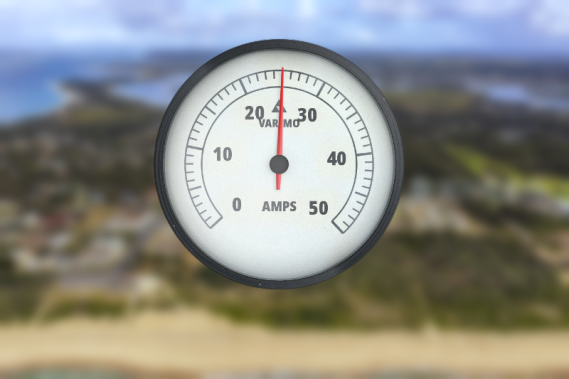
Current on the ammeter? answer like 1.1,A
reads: 25,A
